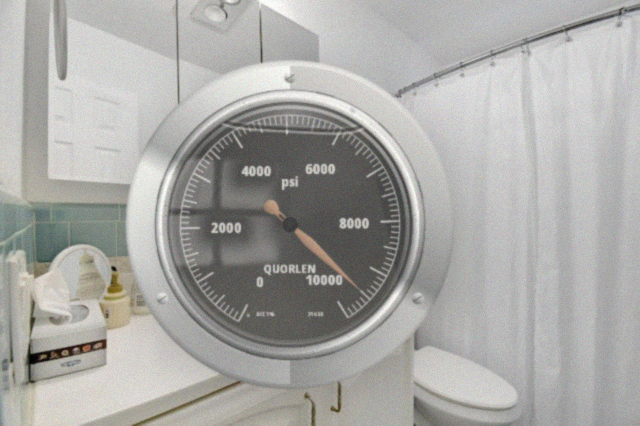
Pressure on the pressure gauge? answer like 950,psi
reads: 9500,psi
